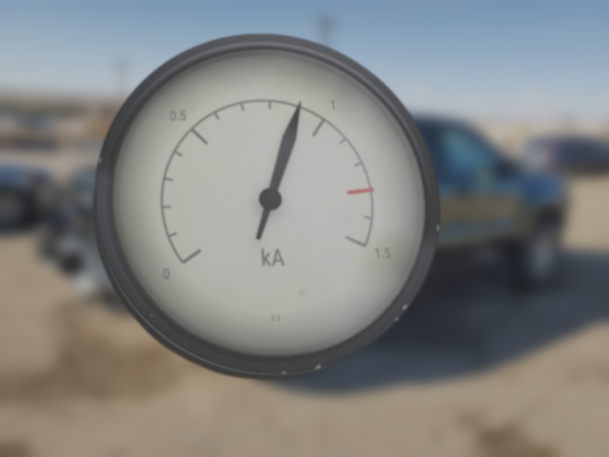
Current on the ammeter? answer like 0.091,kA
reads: 0.9,kA
